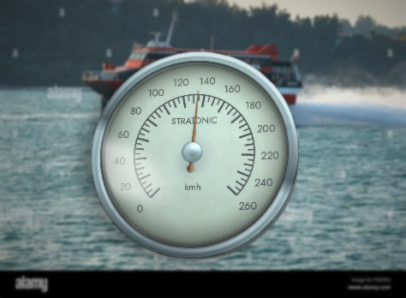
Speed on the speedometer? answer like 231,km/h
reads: 135,km/h
